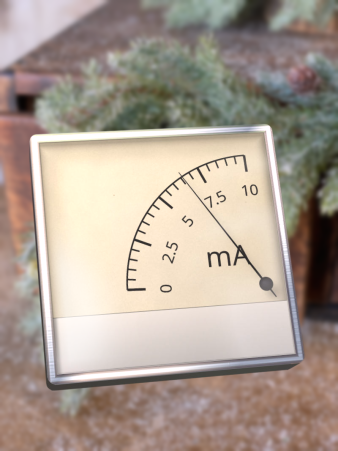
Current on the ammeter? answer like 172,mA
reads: 6.5,mA
